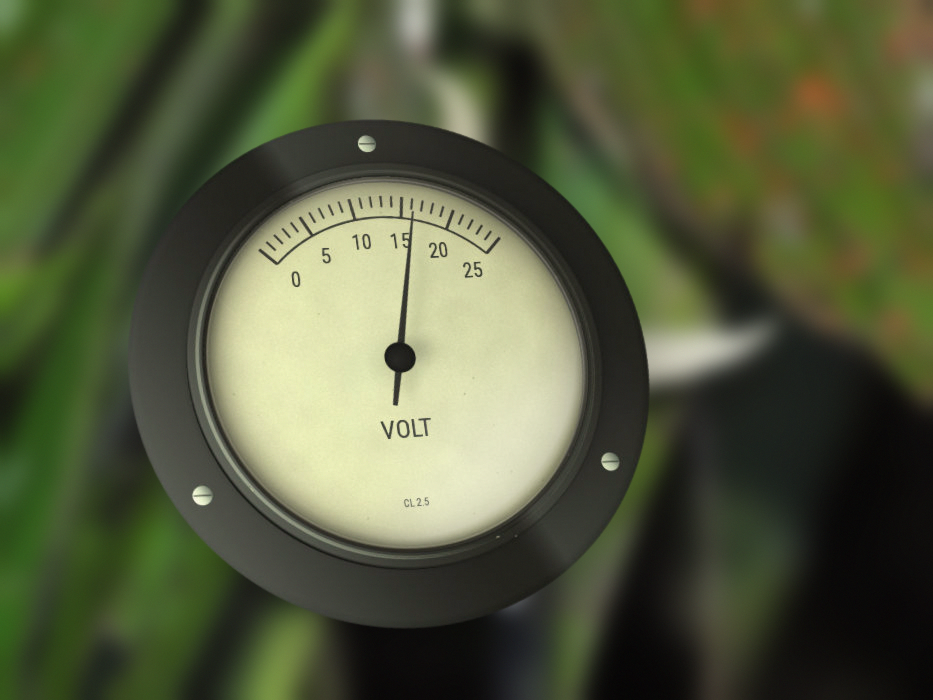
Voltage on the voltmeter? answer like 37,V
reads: 16,V
